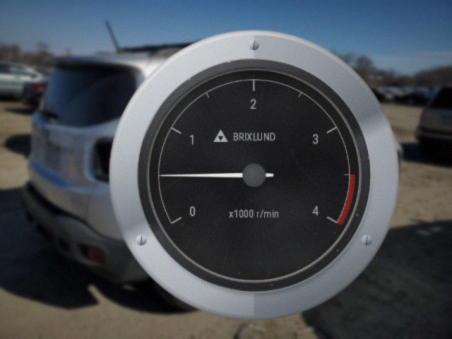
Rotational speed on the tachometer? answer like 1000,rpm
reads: 500,rpm
